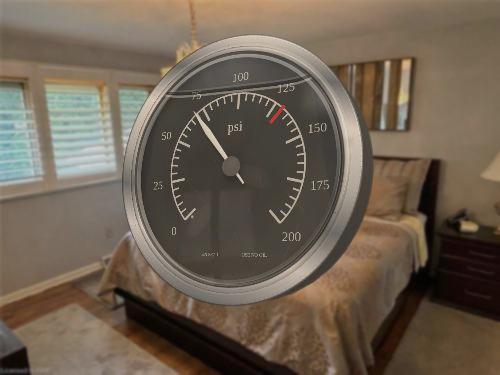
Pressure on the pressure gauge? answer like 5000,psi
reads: 70,psi
